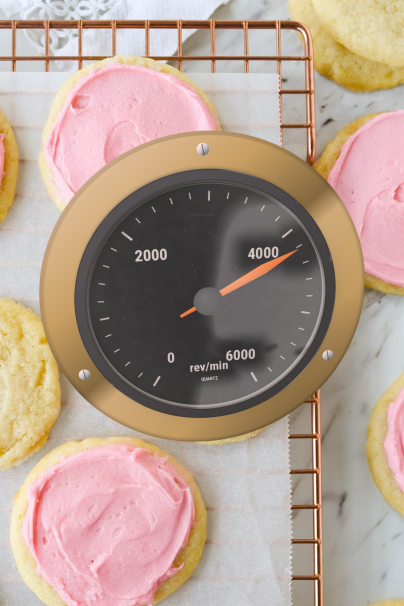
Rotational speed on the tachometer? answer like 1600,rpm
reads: 4200,rpm
